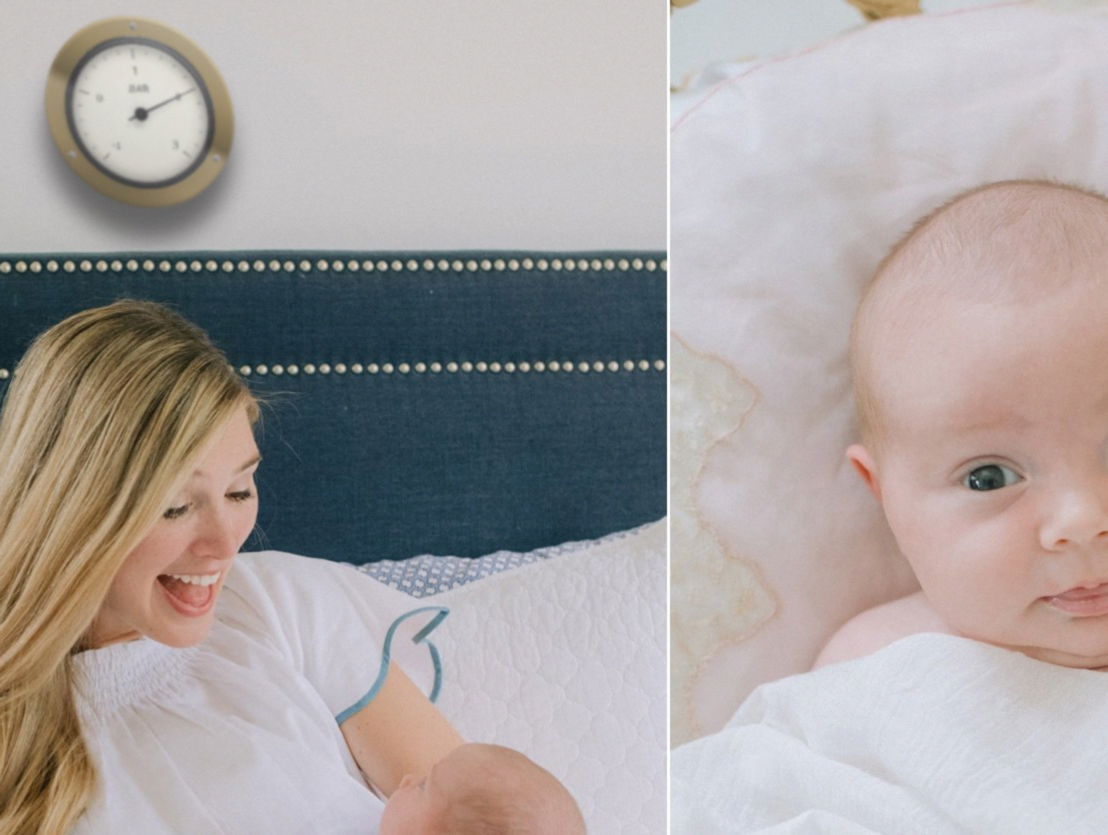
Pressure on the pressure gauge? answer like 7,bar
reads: 2,bar
